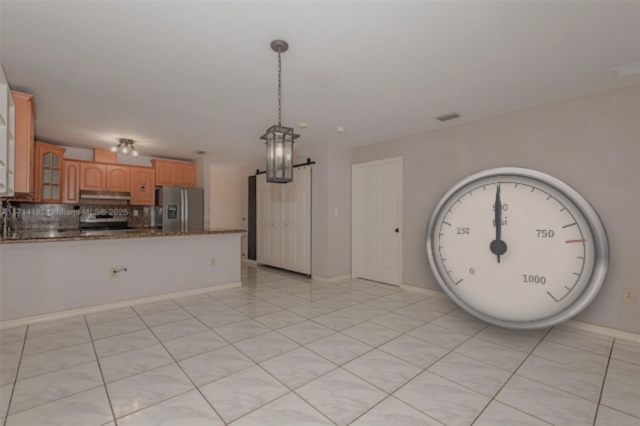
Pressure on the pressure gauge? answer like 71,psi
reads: 500,psi
